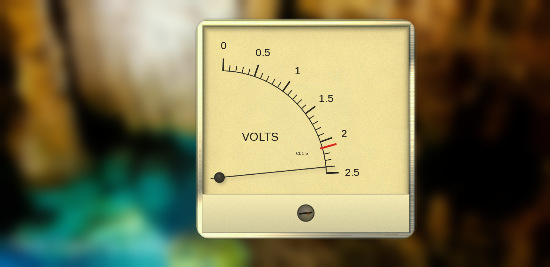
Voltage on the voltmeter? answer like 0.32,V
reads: 2.4,V
